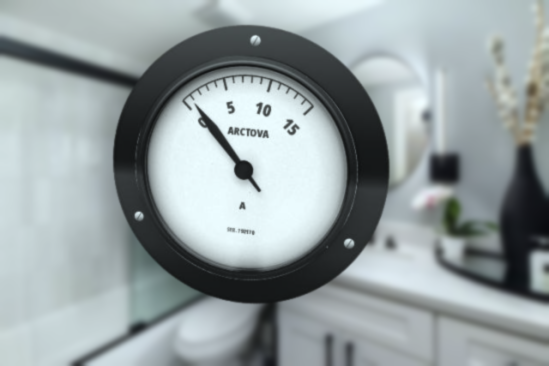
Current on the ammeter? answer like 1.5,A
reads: 1,A
